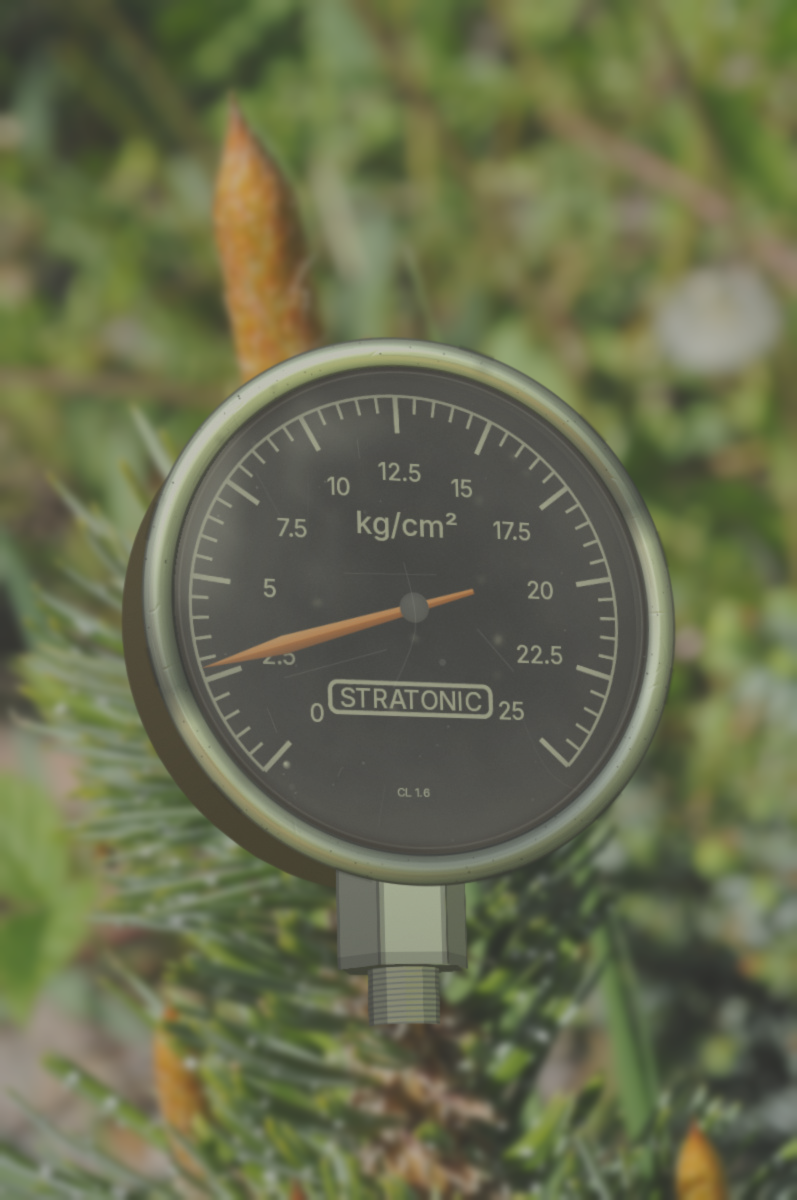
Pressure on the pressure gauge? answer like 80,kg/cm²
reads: 2.75,kg/cm²
